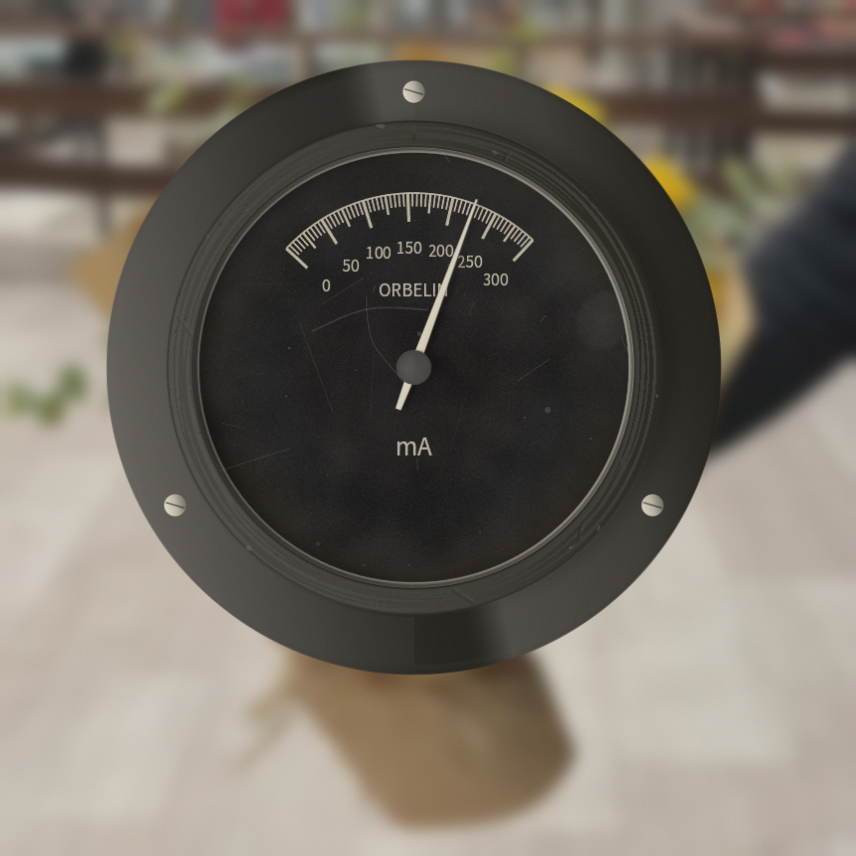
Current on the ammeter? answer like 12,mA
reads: 225,mA
